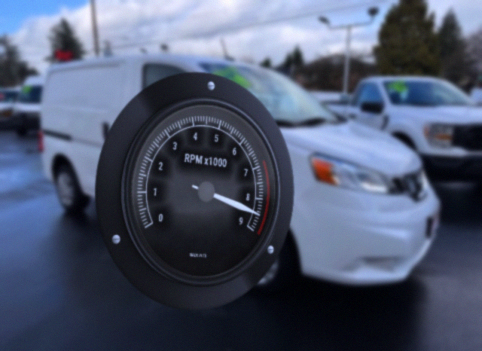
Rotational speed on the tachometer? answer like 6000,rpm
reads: 8500,rpm
